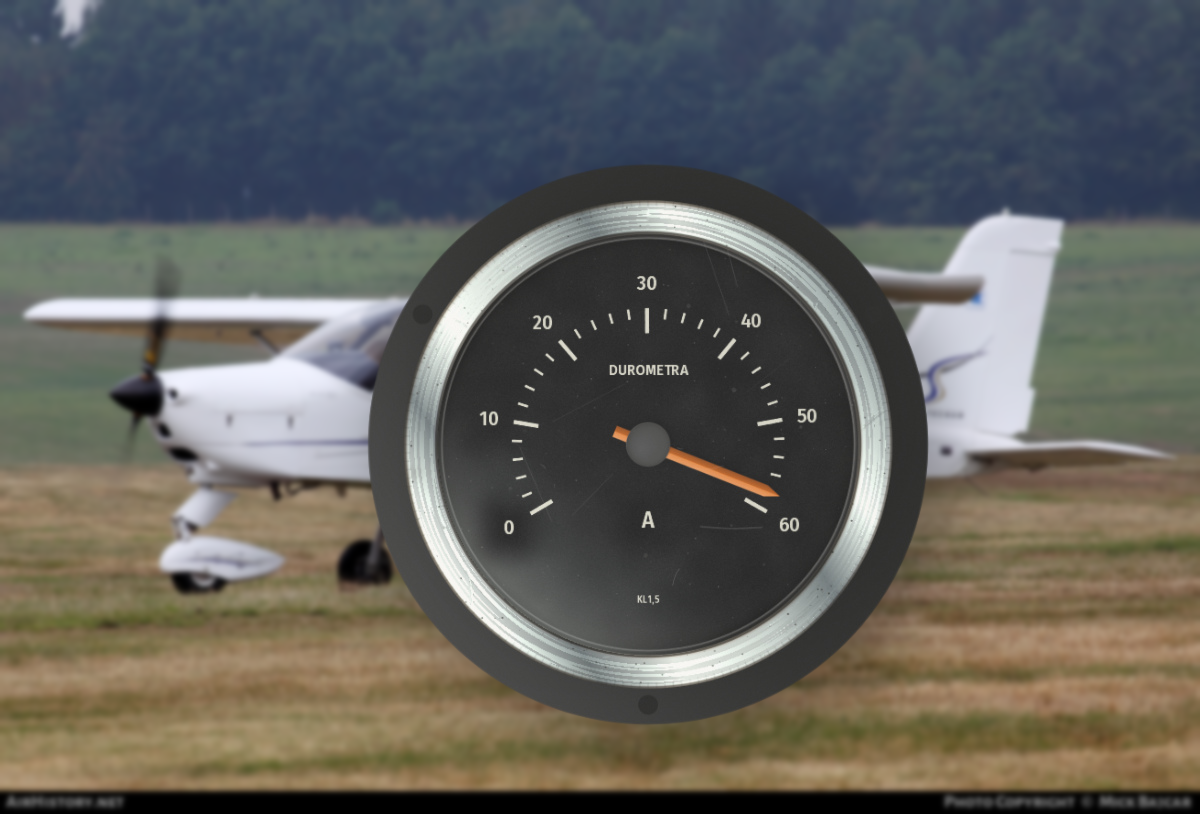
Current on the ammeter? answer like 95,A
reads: 58,A
